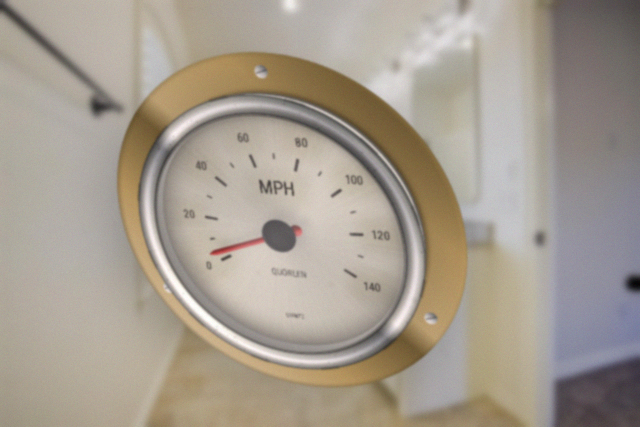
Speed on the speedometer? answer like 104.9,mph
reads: 5,mph
